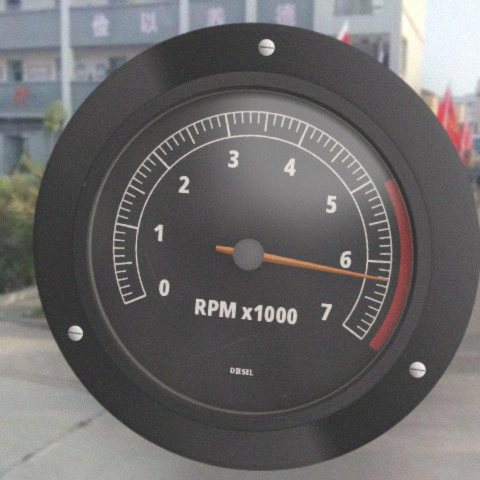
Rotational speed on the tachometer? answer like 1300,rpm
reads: 6200,rpm
